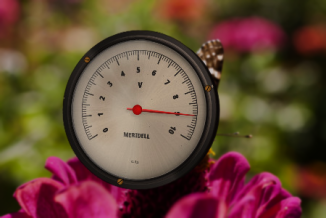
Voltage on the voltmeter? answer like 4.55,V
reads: 9,V
